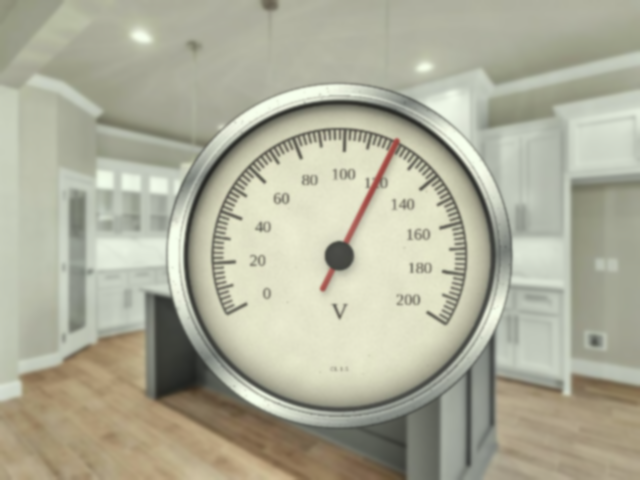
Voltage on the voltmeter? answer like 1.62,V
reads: 120,V
